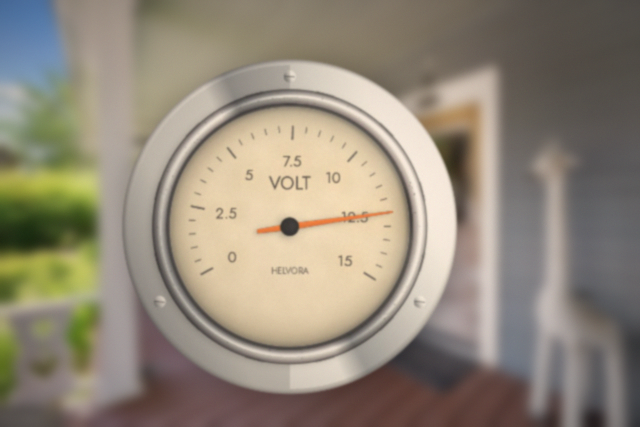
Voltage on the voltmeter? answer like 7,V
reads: 12.5,V
